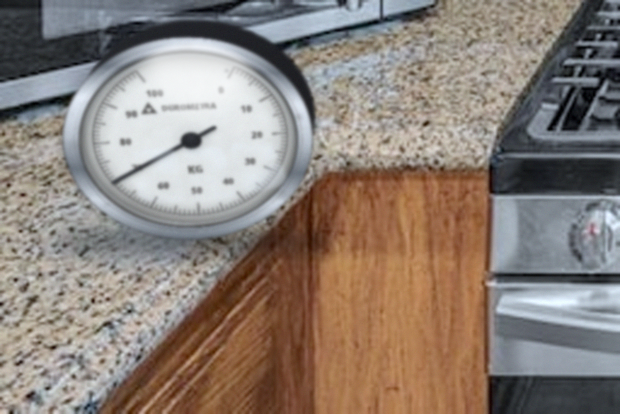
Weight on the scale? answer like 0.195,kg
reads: 70,kg
